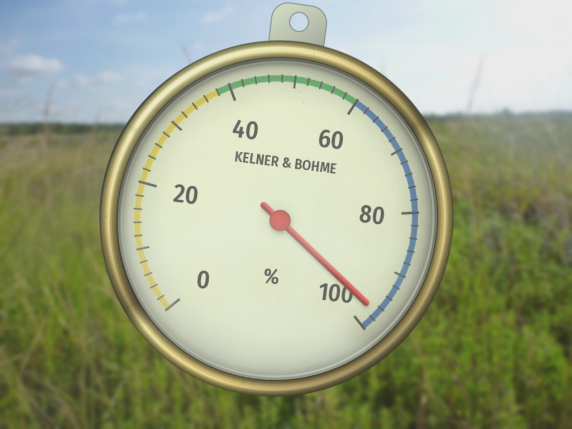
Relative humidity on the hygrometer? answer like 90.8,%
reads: 97,%
